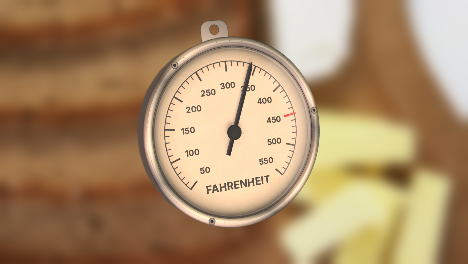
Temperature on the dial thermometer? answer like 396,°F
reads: 340,°F
